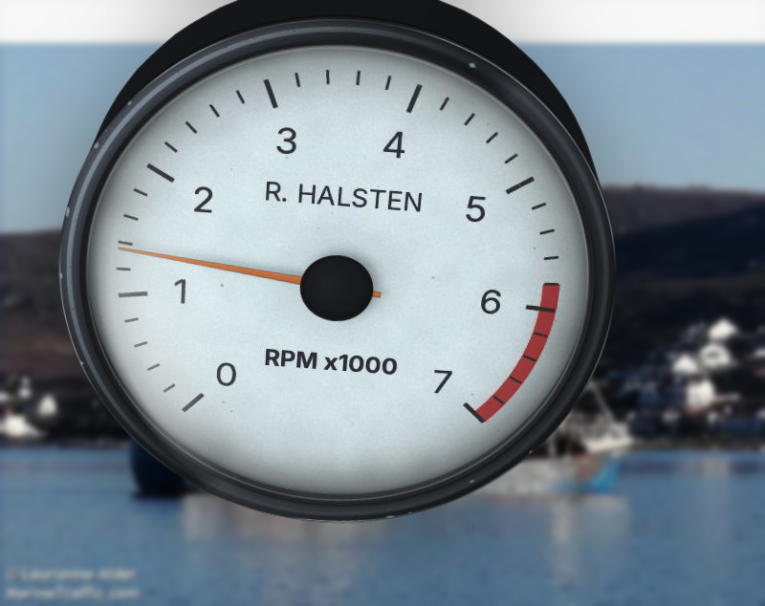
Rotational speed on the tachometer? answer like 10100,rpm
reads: 1400,rpm
